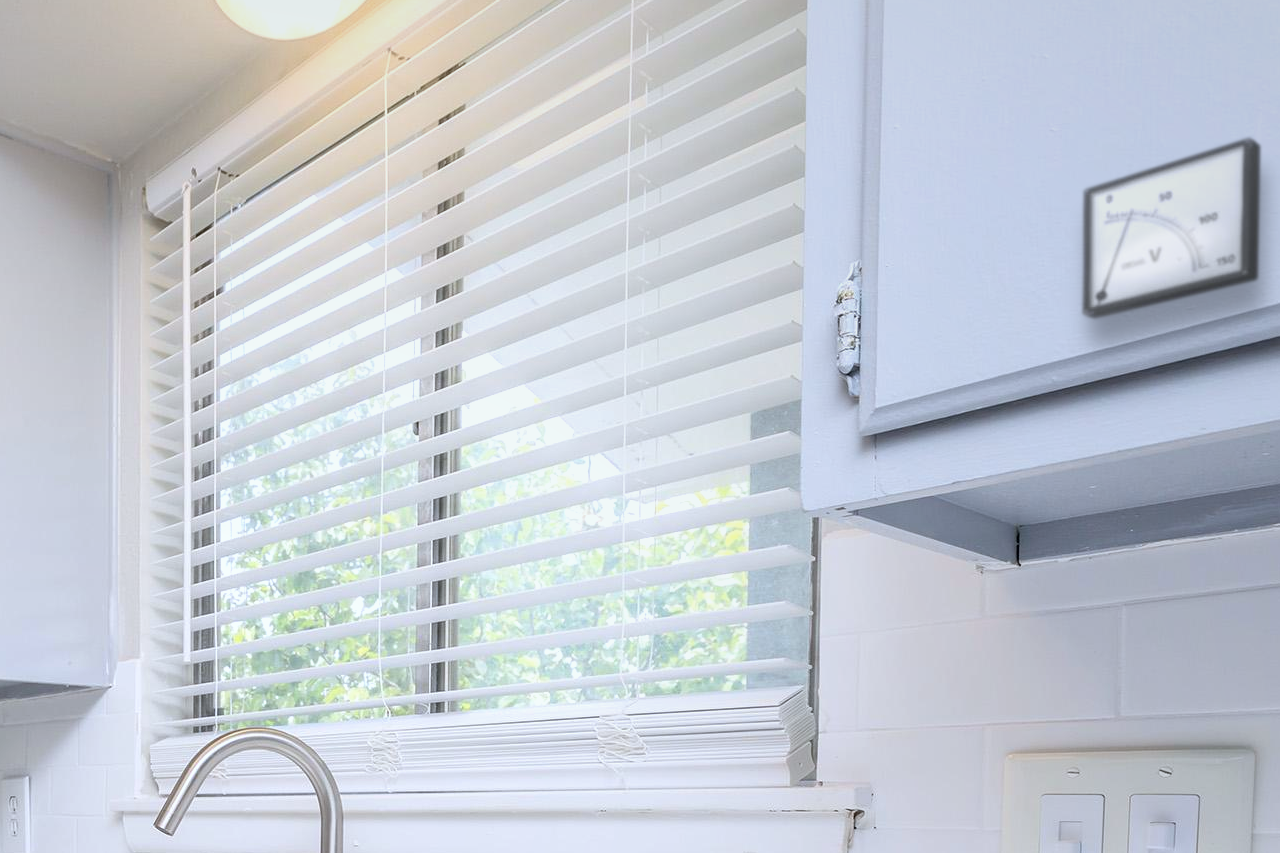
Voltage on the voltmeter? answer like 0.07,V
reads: 25,V
